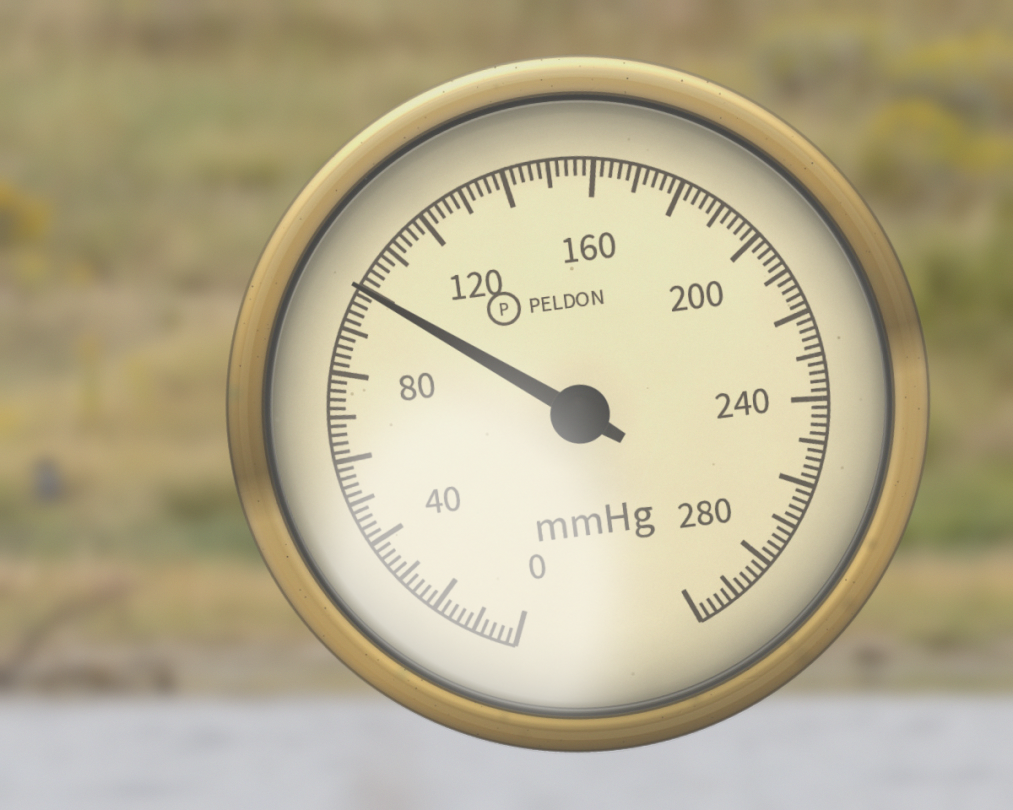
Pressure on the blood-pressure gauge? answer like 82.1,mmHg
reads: 100,mmHg
